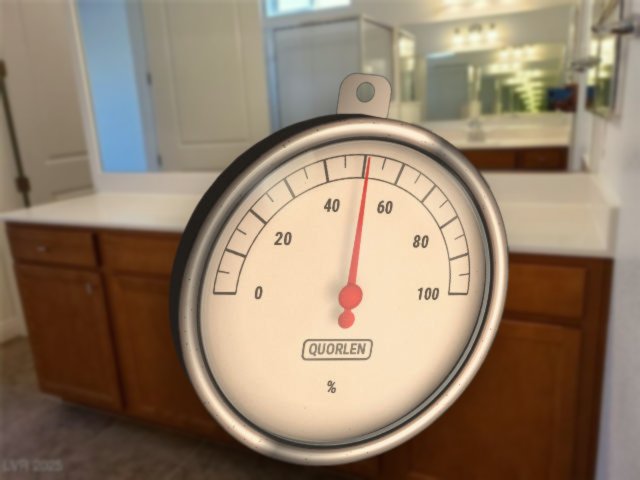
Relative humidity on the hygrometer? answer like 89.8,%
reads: 50,%
